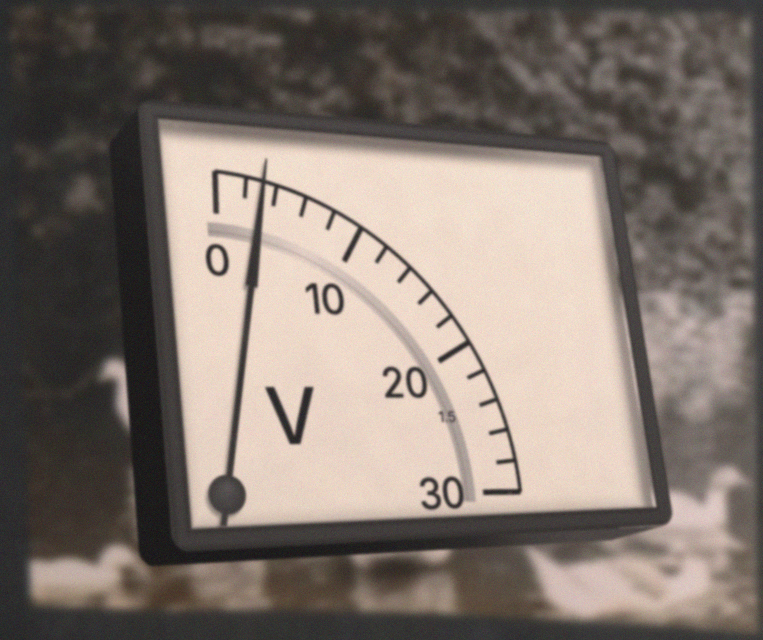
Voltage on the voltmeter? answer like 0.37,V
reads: 3,V
